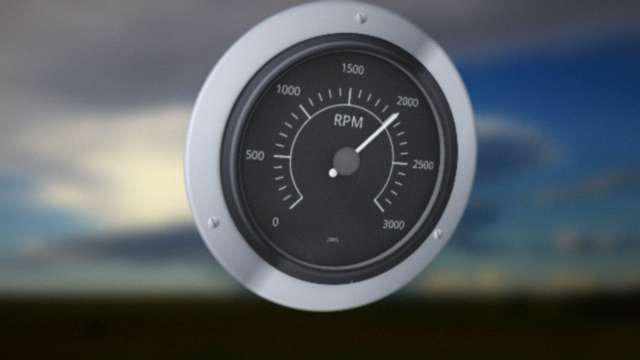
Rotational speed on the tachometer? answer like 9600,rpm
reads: 2000,rpm
